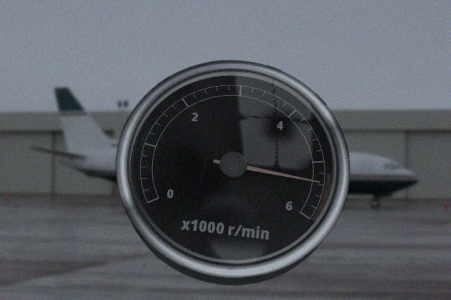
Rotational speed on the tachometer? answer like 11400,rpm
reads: 5400,rpm
